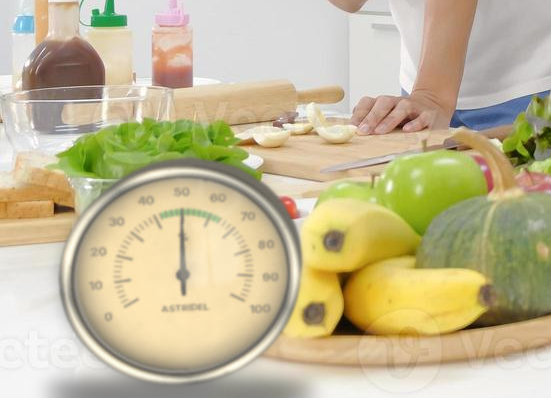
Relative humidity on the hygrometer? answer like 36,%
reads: 50,%
